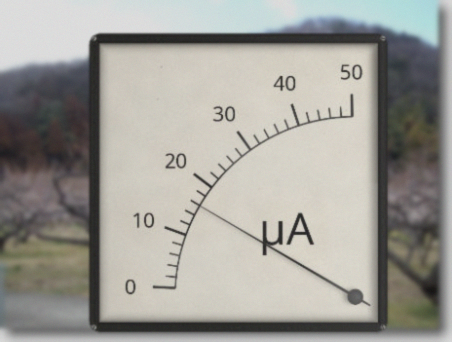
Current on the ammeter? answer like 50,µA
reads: 16,µA
